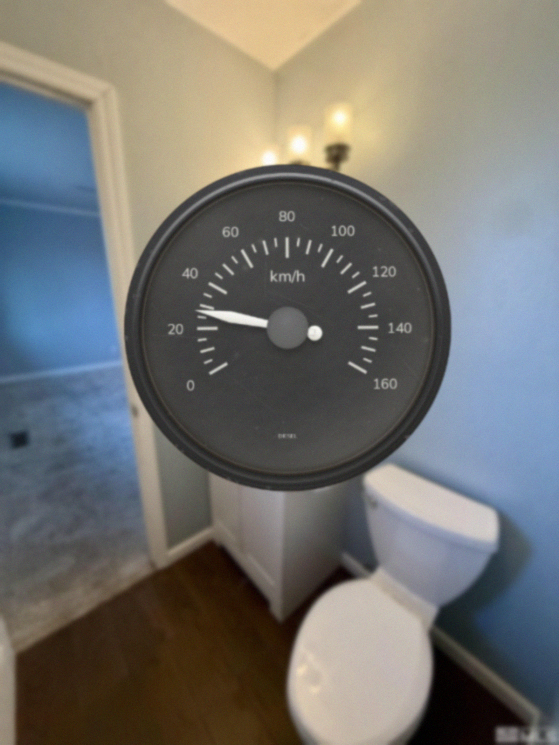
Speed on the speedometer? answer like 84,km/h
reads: 27.5,km/h
